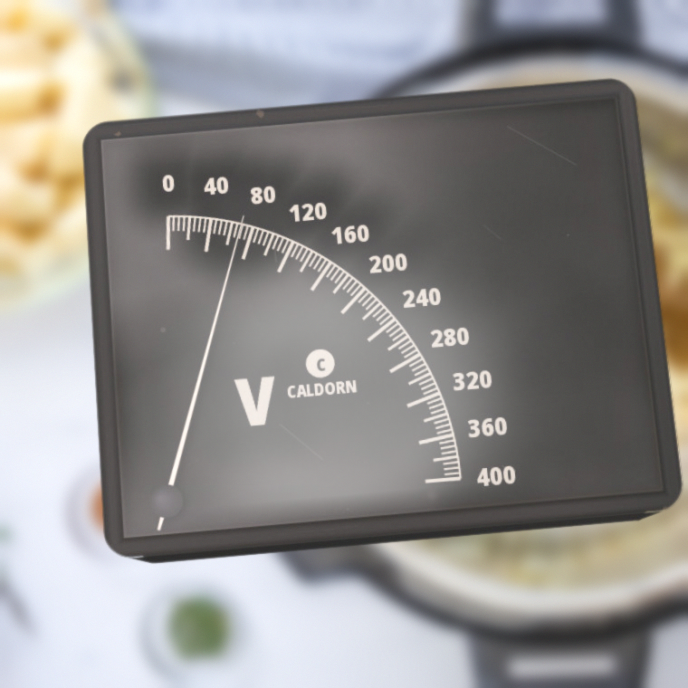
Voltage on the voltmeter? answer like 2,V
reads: 70,V
